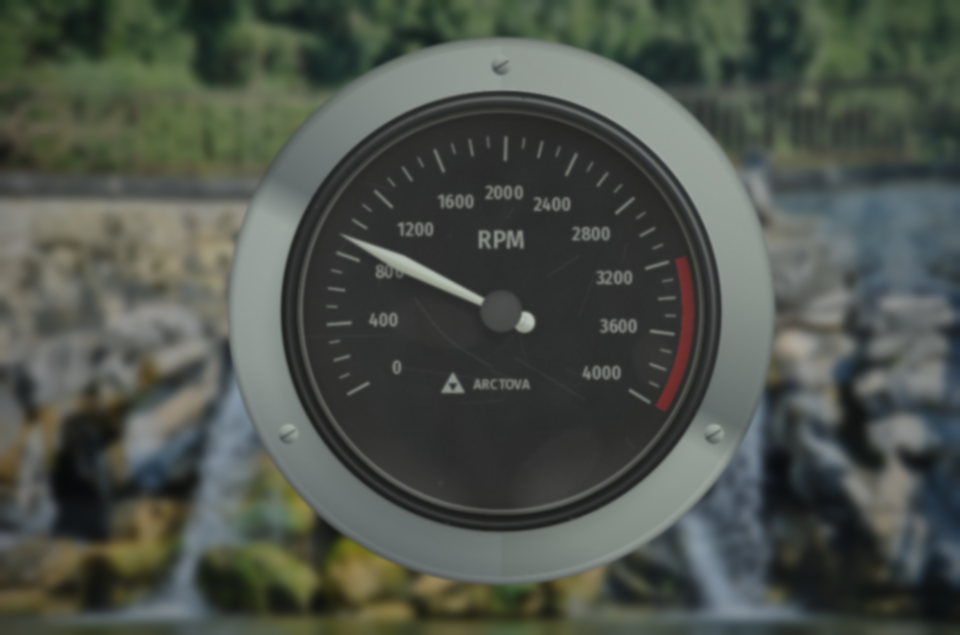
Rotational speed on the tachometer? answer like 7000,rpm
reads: 900,rpm
